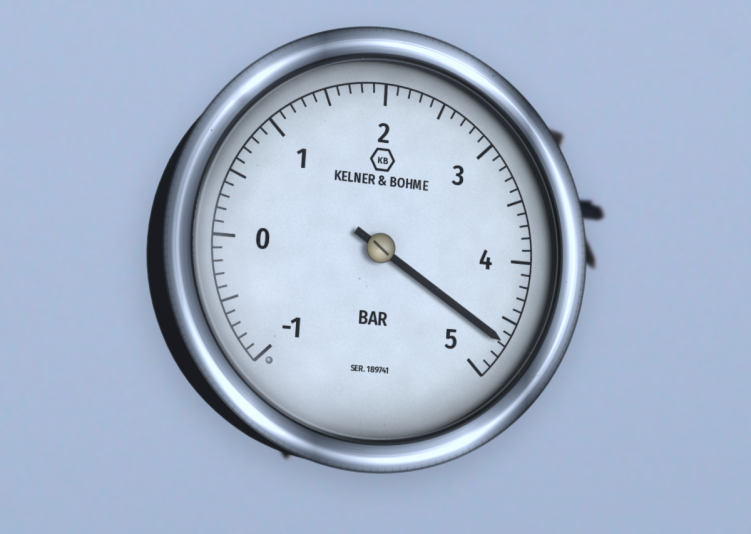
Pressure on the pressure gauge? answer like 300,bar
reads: 4.7,bar
